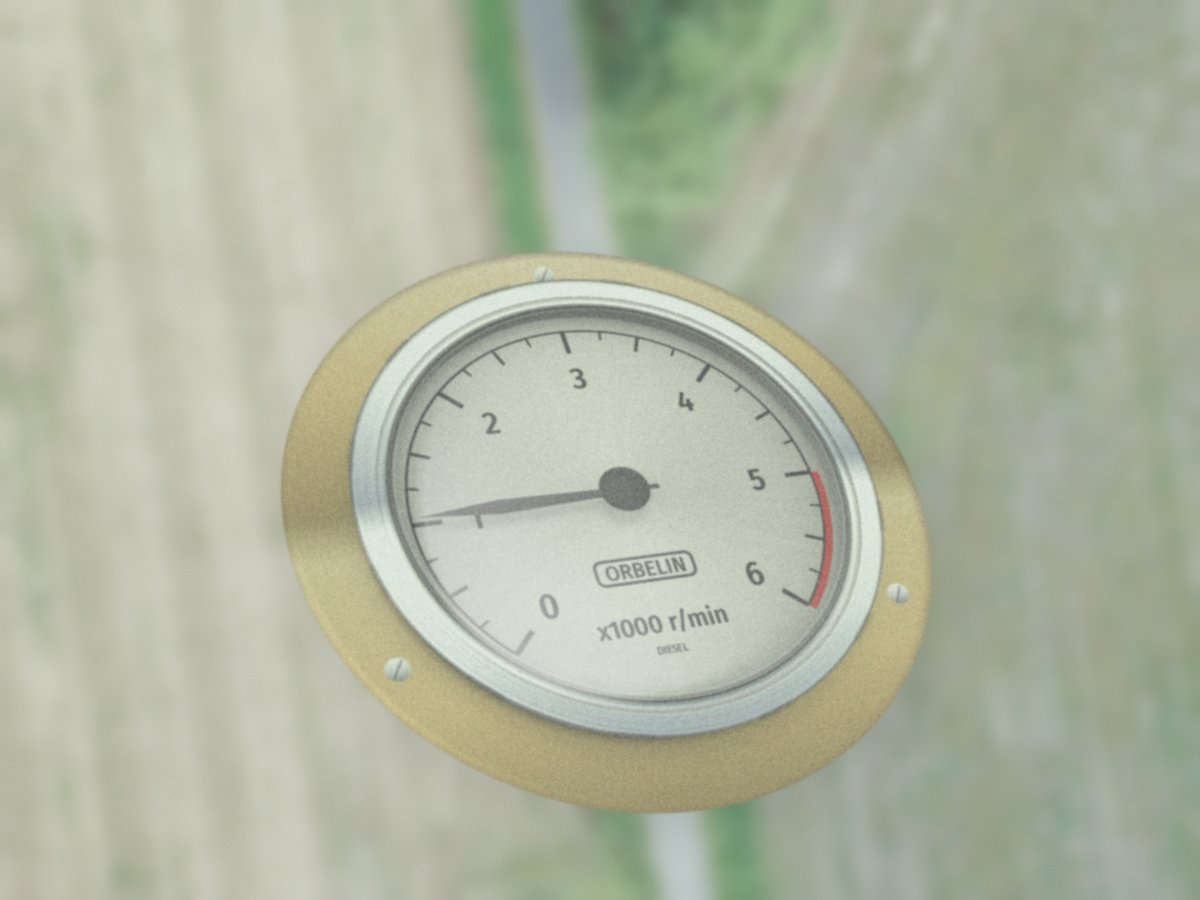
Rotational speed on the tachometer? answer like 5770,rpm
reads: 1000,rpm
